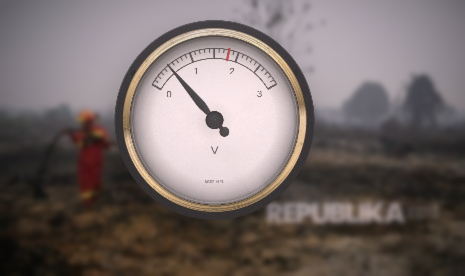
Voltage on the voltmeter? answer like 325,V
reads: 0.5,V
